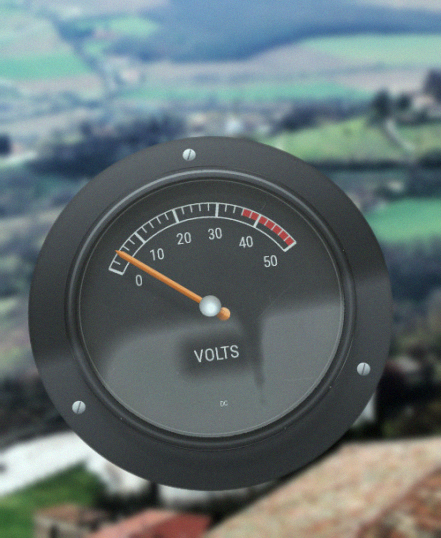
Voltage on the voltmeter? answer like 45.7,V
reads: 4,V
